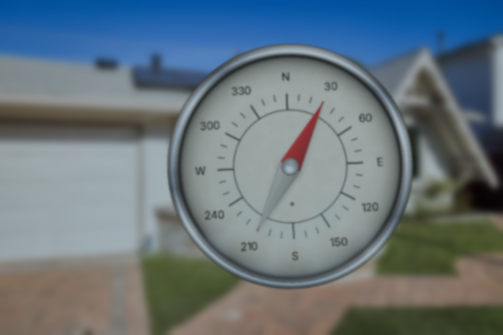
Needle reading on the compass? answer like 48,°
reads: 30,°
